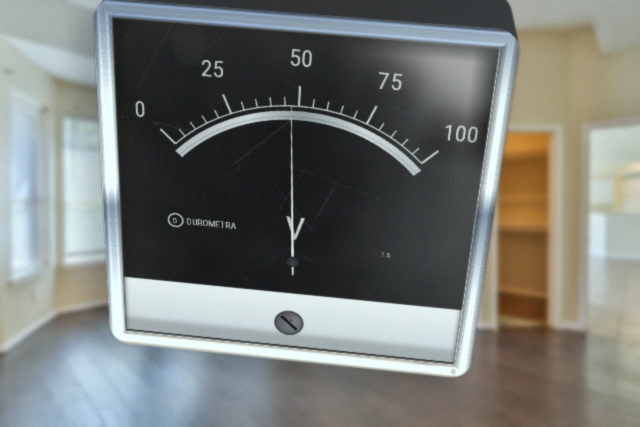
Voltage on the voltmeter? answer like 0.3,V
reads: 47.5,V
